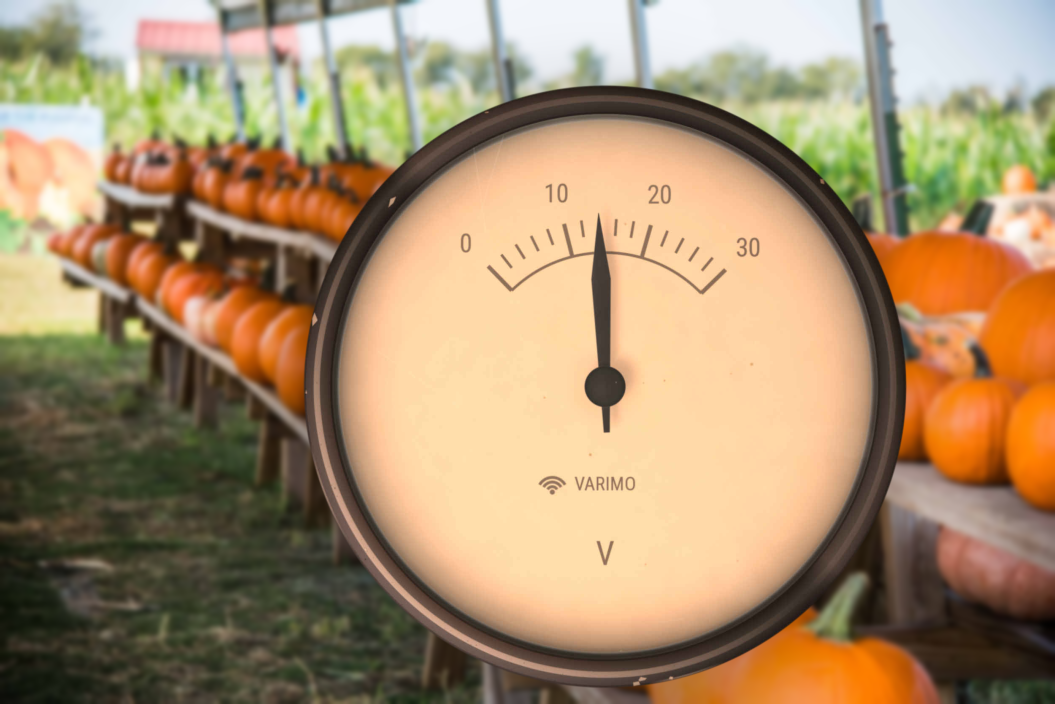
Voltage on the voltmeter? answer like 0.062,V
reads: 14,V
